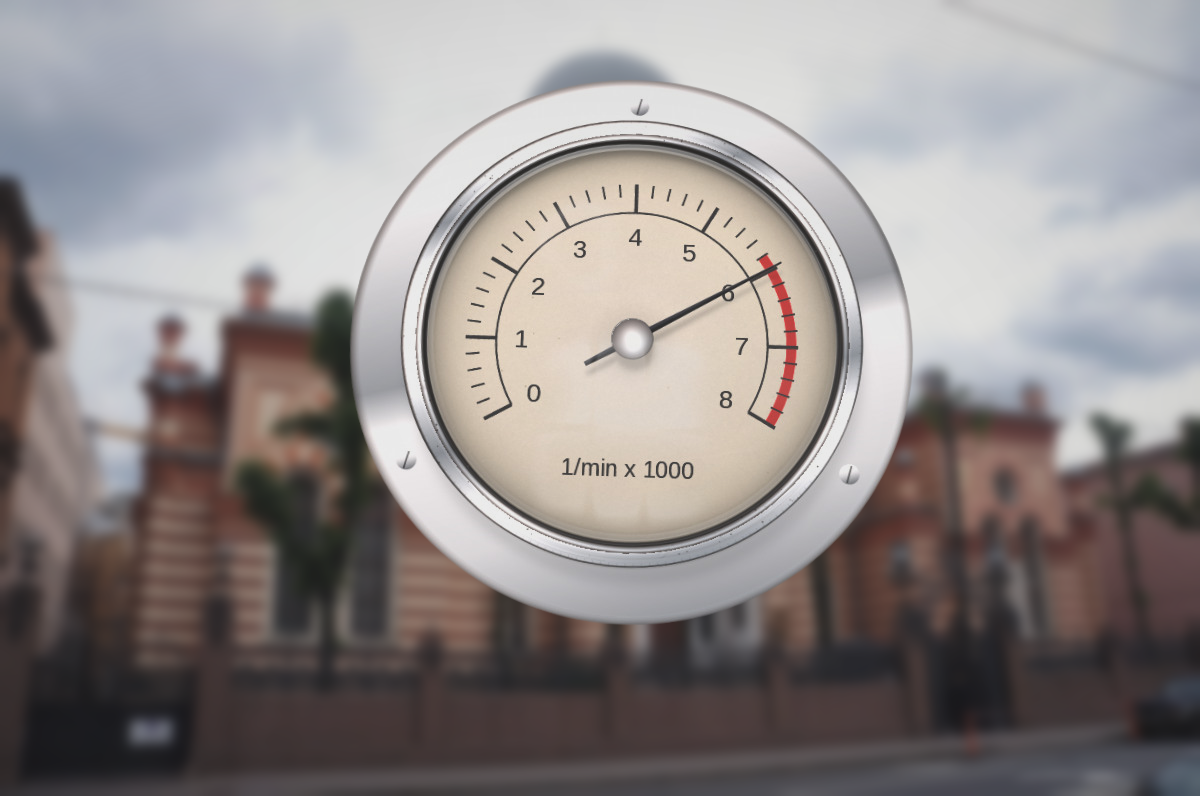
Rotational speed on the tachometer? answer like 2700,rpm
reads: 6000,rpm
